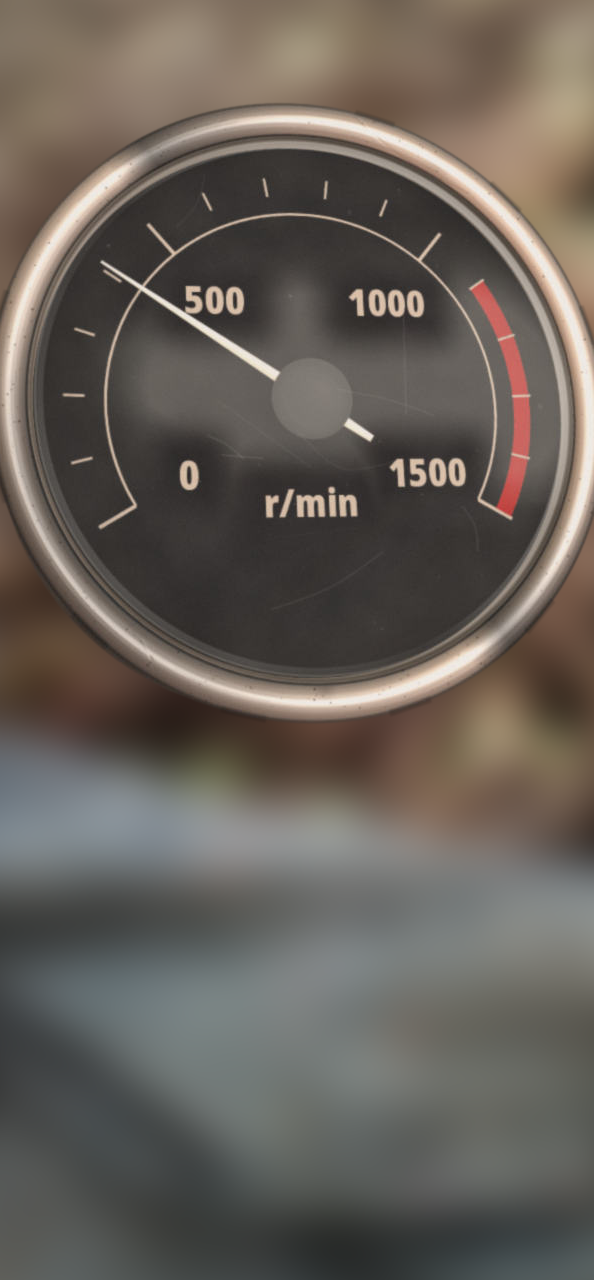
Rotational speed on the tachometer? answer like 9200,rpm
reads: 400,rpm
